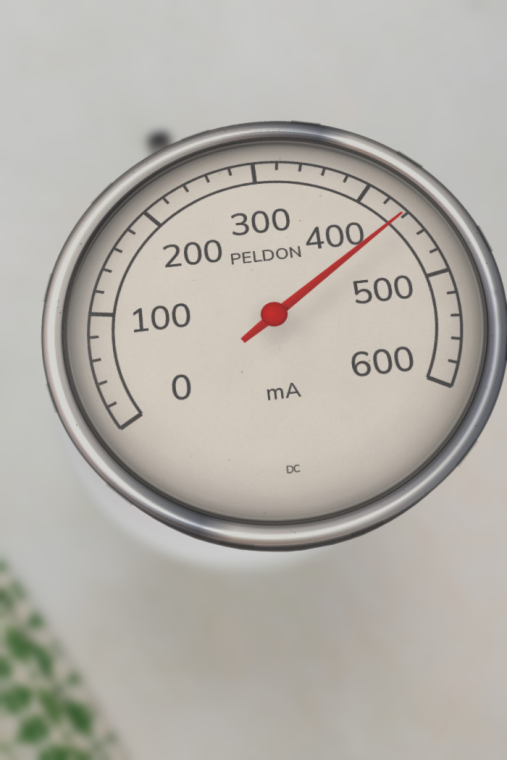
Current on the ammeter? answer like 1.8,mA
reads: 440,mA
